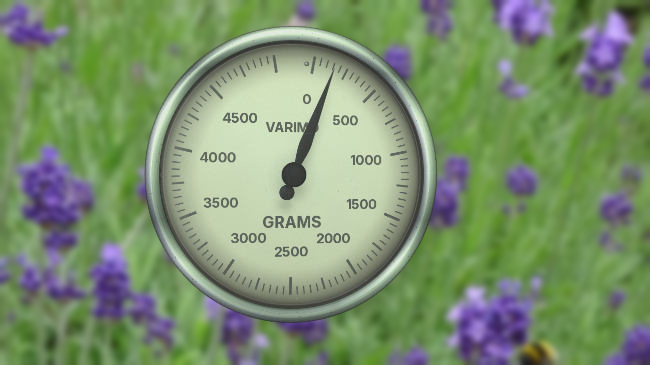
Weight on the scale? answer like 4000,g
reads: 150,g
